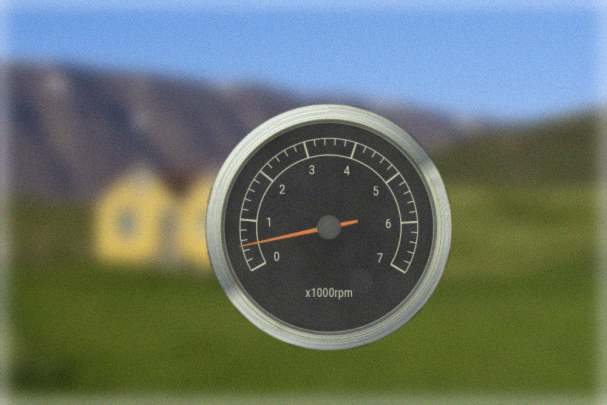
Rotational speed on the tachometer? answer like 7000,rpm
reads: 500,rpm
